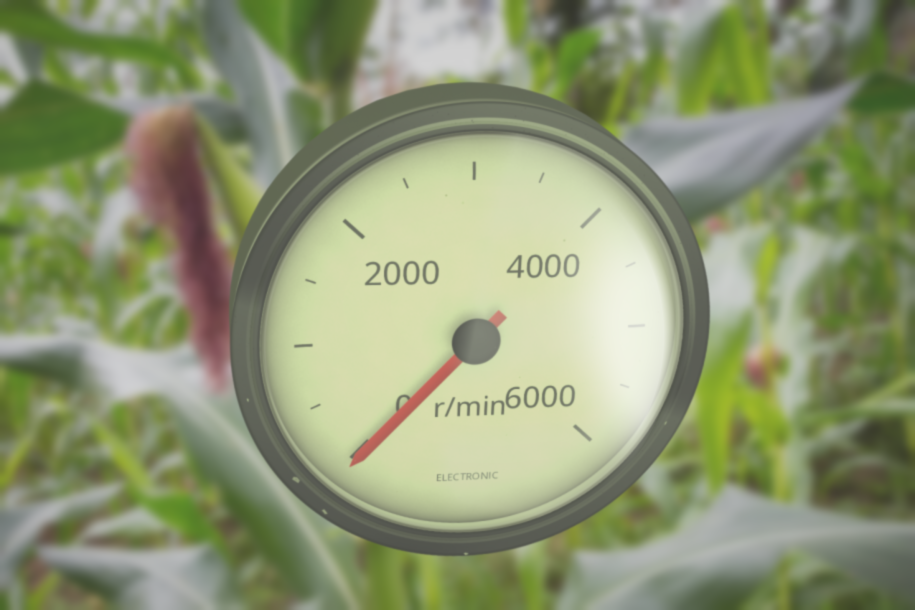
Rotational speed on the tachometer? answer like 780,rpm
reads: 0,rpm
